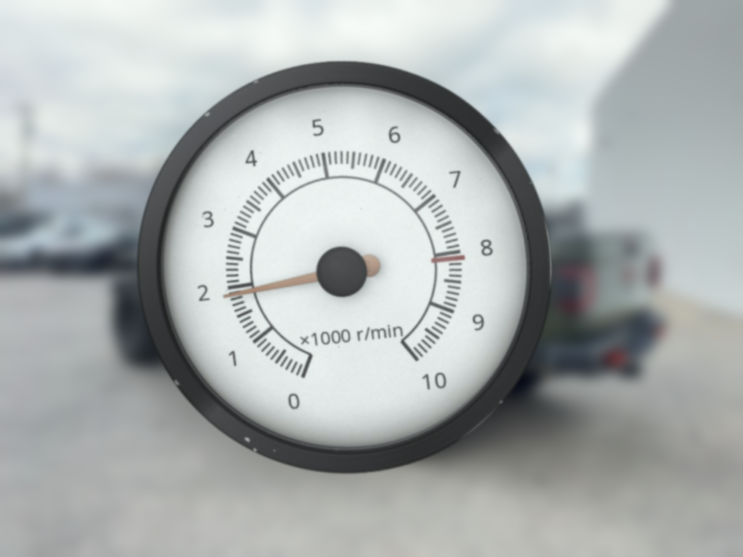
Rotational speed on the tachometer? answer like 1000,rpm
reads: 1900,rpm
